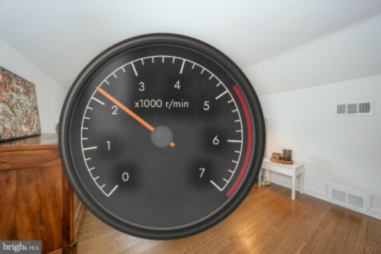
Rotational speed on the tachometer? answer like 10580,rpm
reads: 2200,rpm
